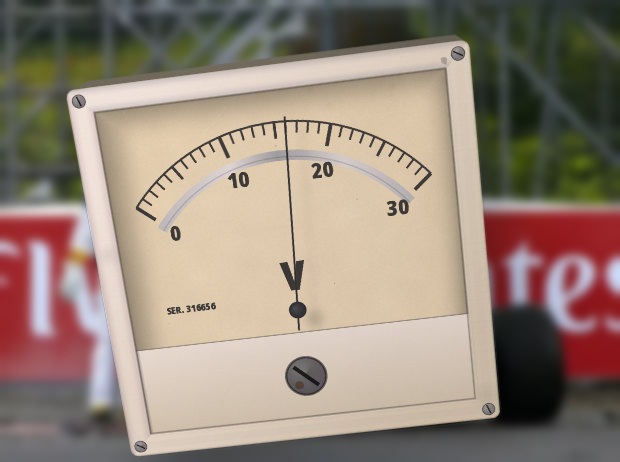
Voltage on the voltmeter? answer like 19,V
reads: 16,V
